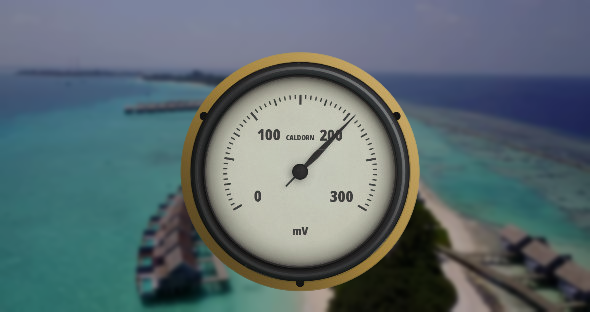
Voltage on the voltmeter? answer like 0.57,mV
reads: 205,mV
